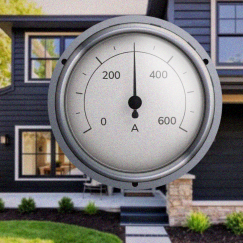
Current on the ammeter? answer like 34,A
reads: 300,A
